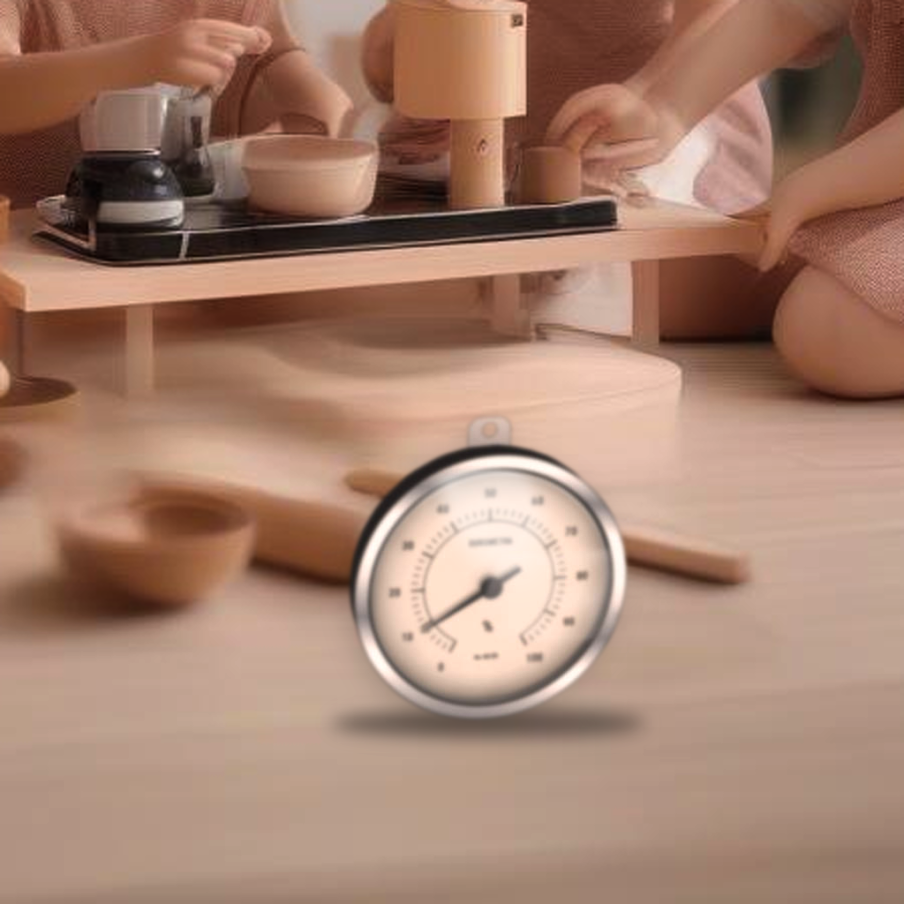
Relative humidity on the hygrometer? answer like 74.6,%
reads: 10,%
